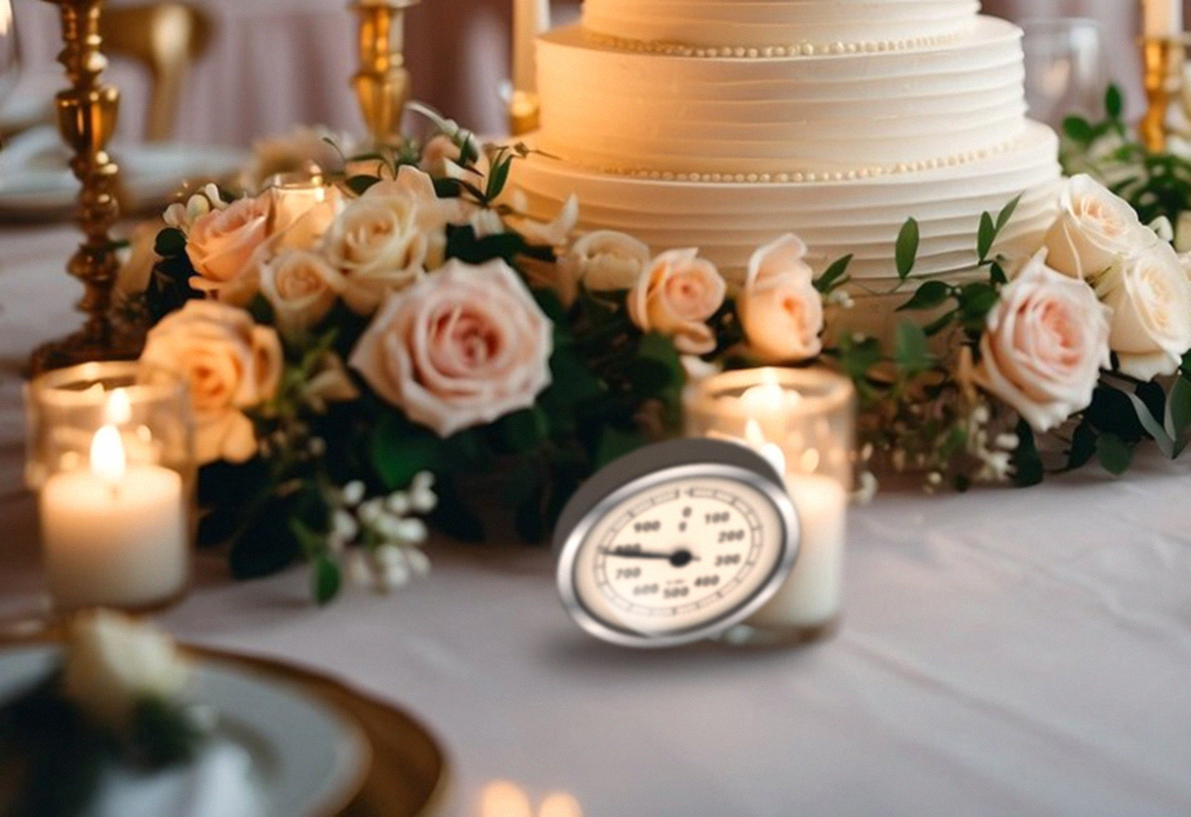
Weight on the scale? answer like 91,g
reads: 800,g
